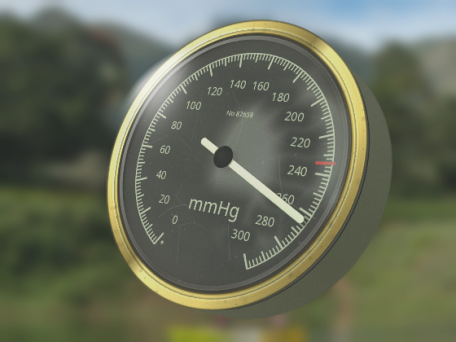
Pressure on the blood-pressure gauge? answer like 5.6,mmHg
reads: 264,mmHg
